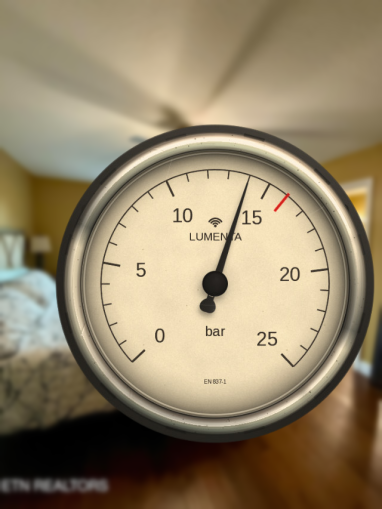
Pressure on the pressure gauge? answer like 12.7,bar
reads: 14,bar
